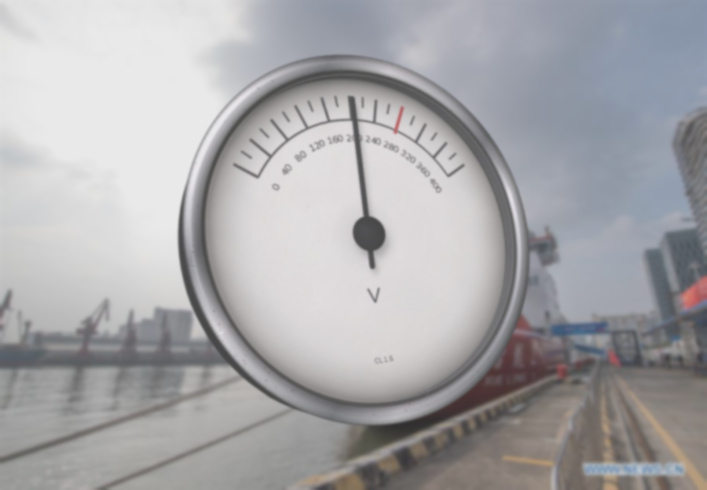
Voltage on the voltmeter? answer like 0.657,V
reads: 200,V
